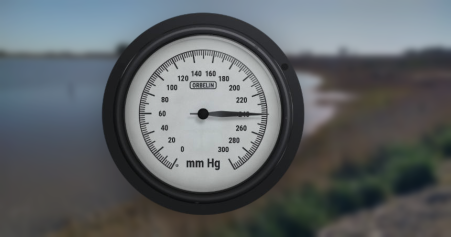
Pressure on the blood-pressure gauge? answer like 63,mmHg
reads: 240,mmHg
